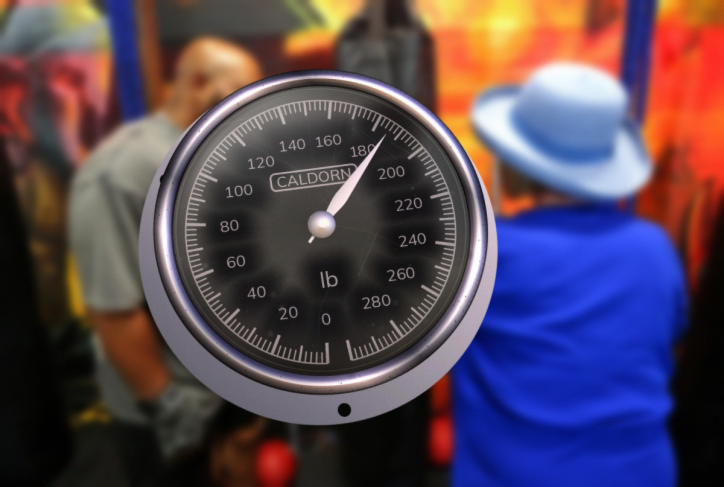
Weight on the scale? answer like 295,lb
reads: 186,lb
